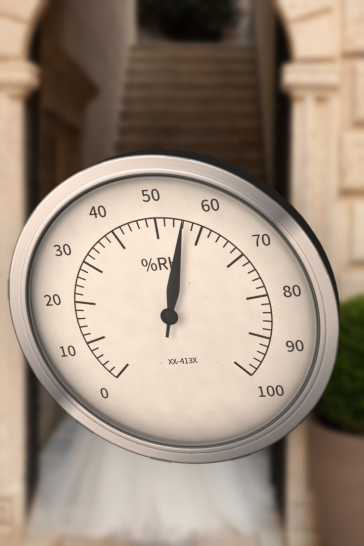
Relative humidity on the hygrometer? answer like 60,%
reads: 56,%
